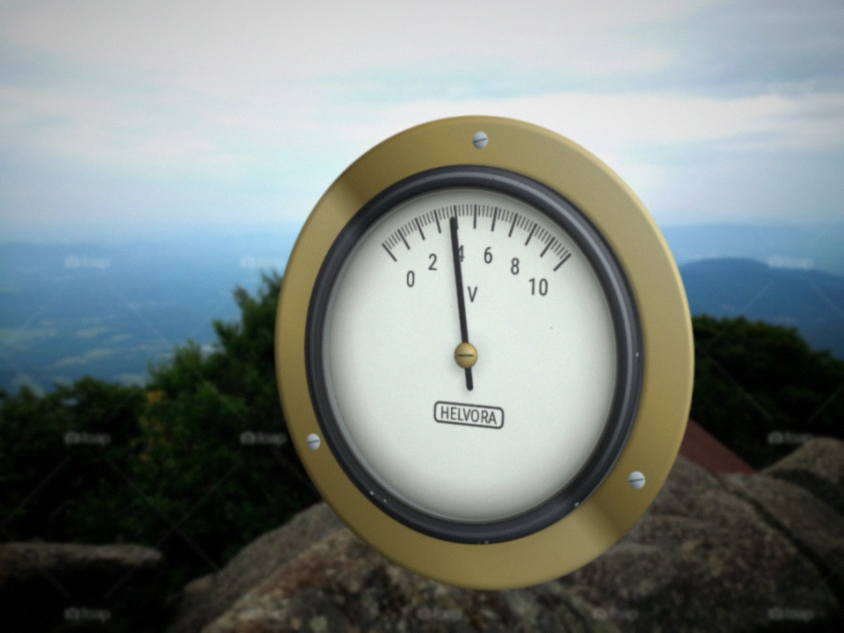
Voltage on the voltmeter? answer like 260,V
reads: 4,V
